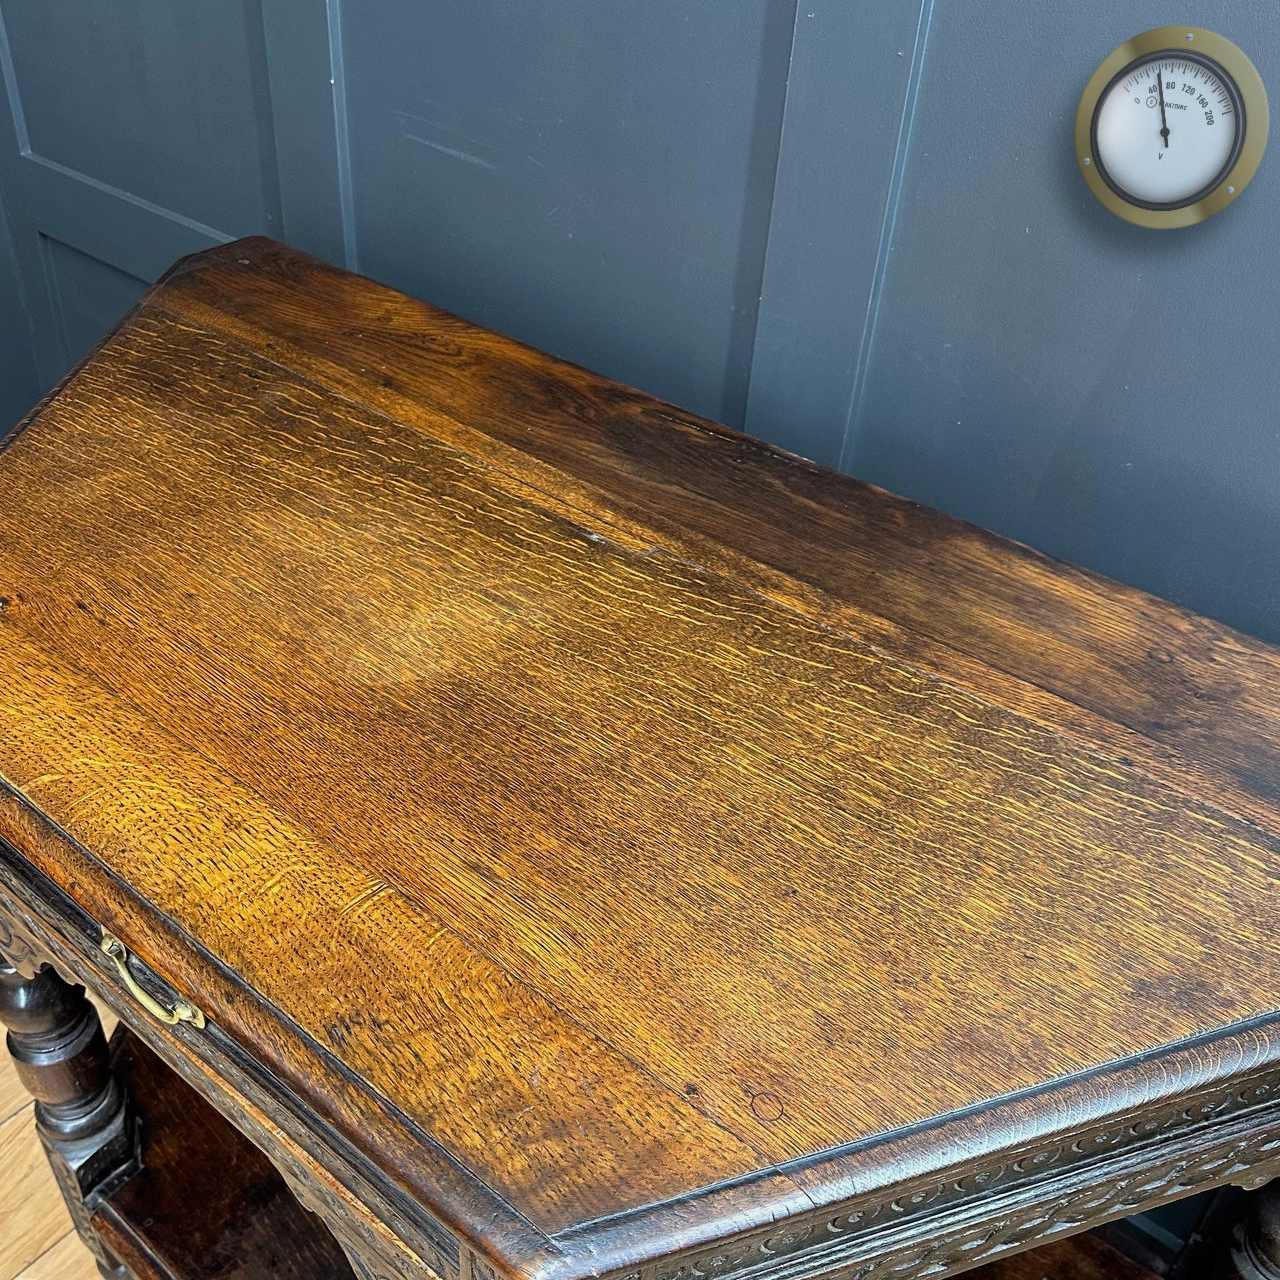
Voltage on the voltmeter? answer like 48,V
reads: 60,V
